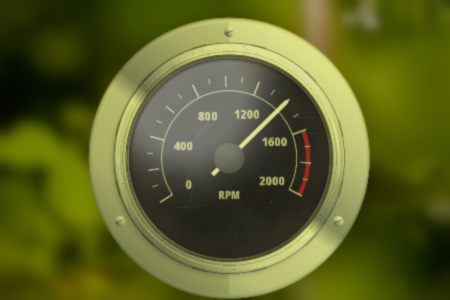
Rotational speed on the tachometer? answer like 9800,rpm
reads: 1400,rpm
